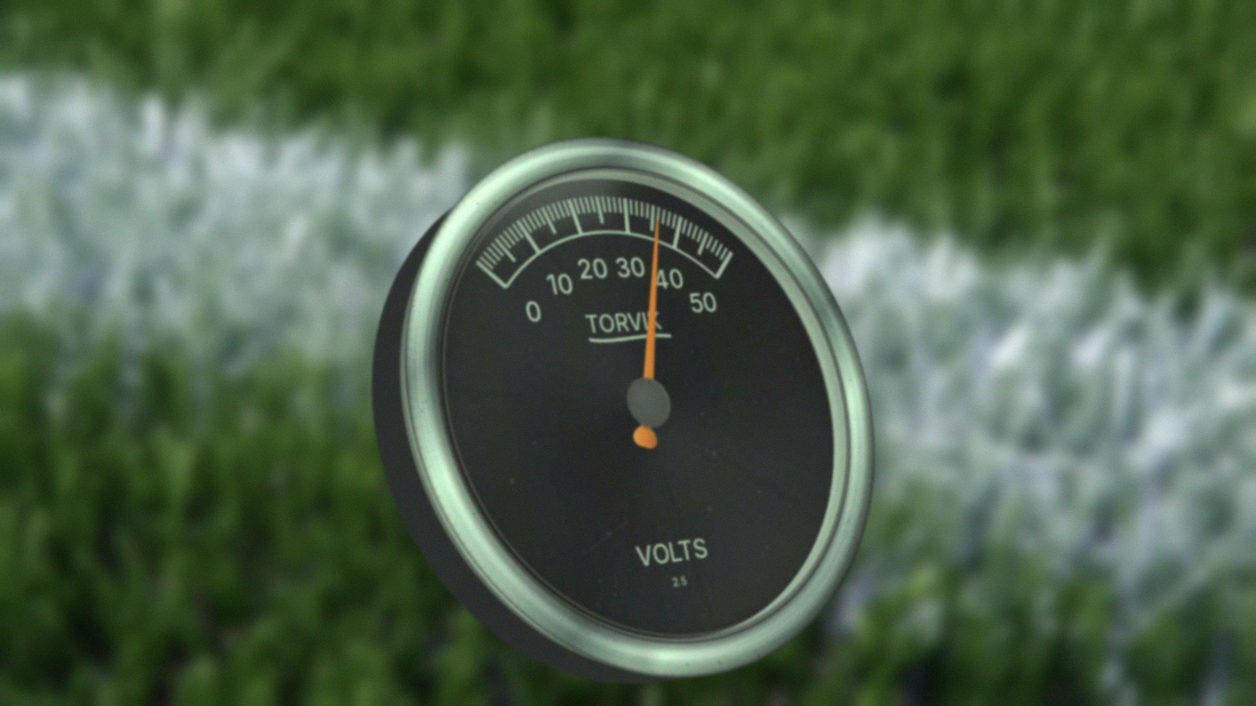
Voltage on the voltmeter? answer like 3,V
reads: 35,V
